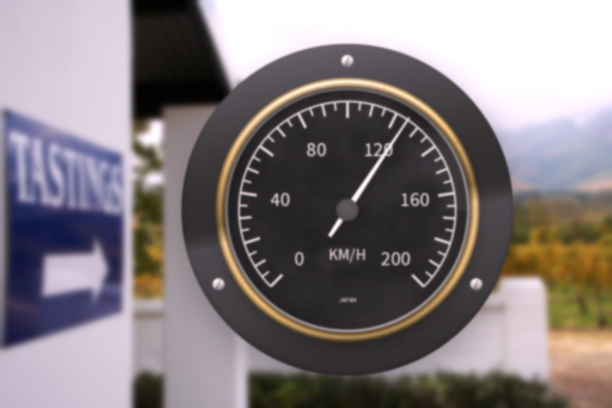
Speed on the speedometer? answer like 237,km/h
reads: 125,km/h
